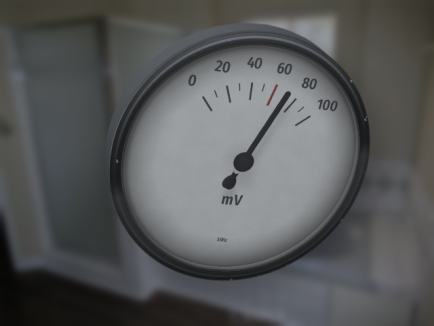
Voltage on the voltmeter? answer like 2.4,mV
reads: 70,mV
